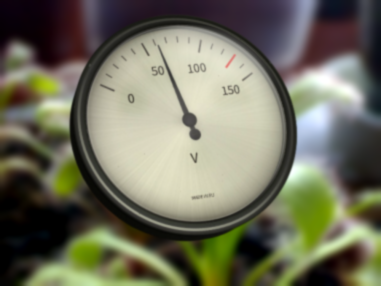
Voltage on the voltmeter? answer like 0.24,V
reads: 60,V
